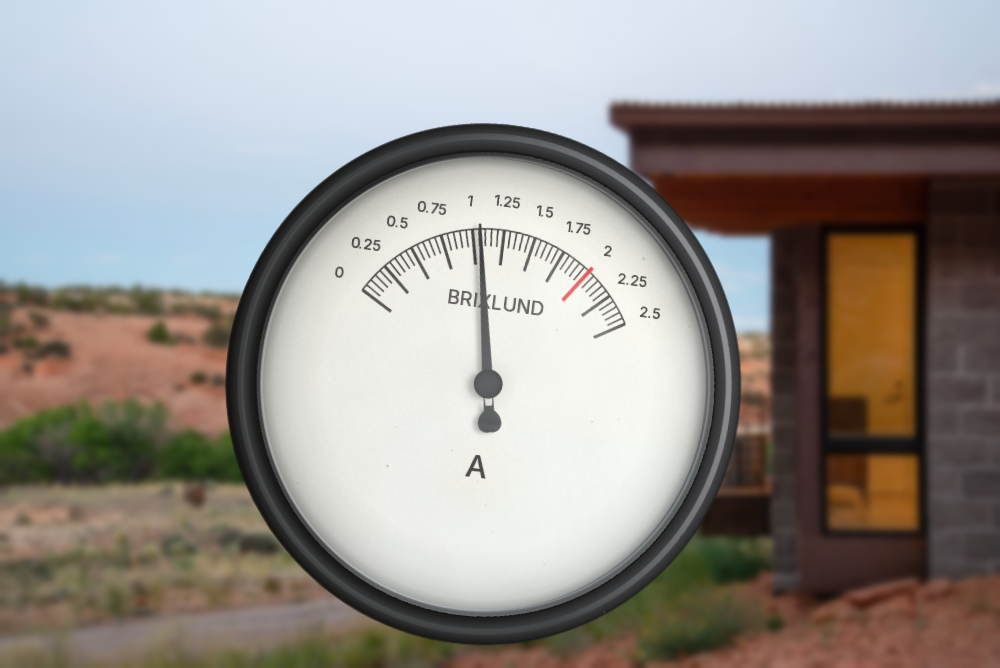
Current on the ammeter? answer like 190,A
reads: 1.05,A
